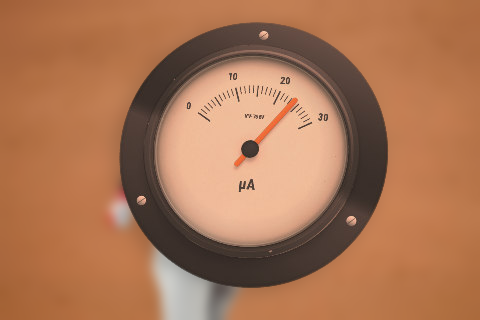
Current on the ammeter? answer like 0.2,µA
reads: 24,µA
